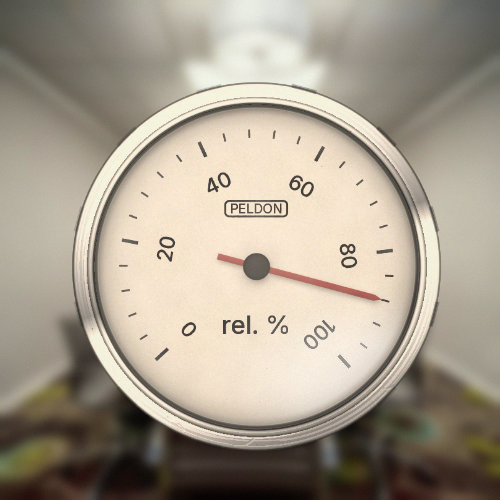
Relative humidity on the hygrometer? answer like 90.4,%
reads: 88,%
